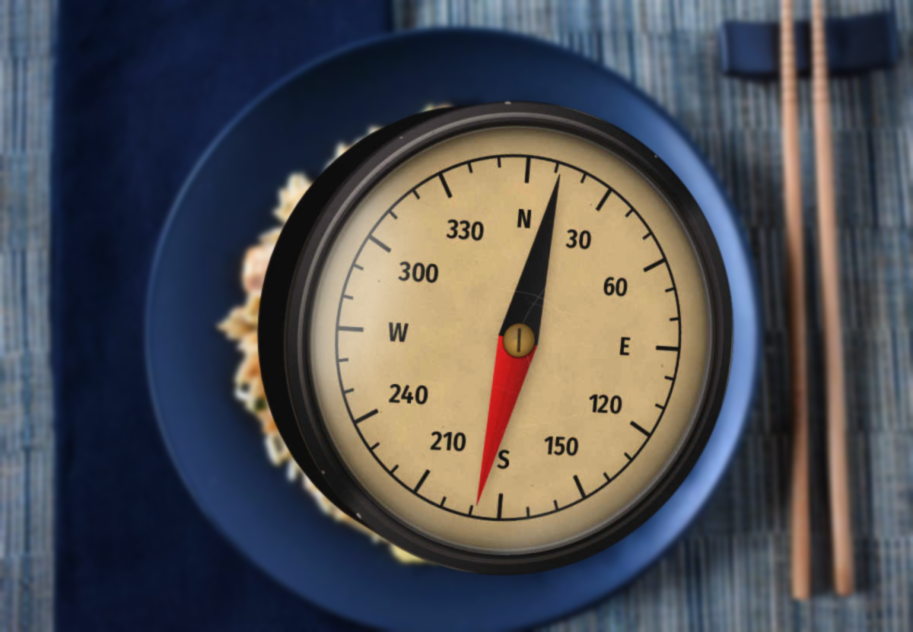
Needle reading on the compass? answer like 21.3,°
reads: 190,°
